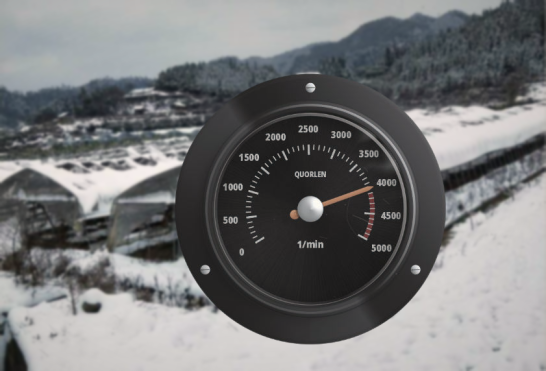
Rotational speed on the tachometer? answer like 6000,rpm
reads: 4000,rpm
